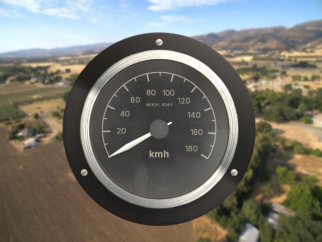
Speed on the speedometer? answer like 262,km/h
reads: 0,km/h
